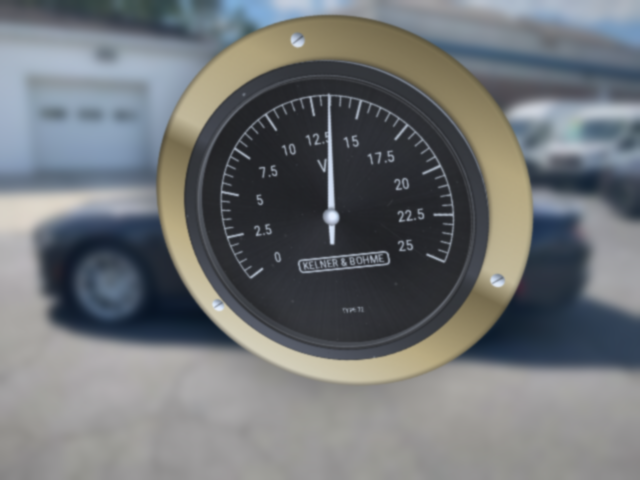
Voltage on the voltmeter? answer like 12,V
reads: 13.5,V
